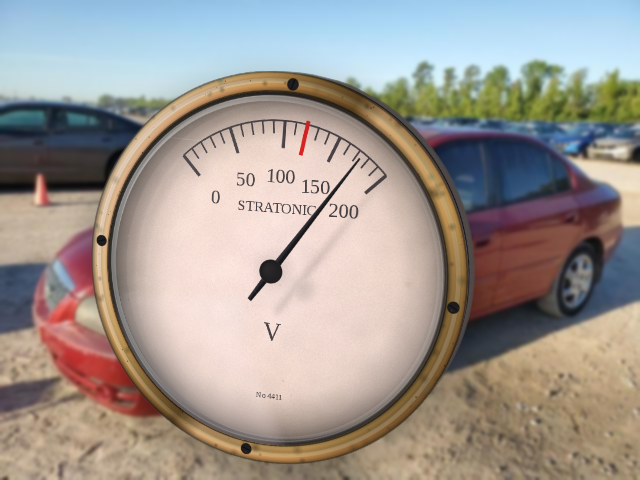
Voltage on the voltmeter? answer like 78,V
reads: 175,V
